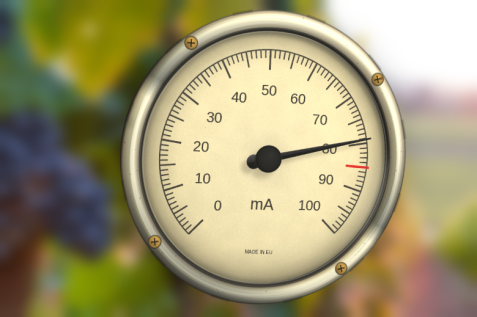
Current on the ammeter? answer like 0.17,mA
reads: 79,mA
